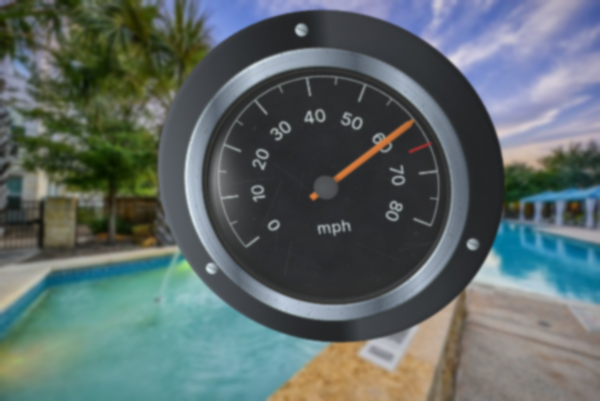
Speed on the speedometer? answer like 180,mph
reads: 60,mph
